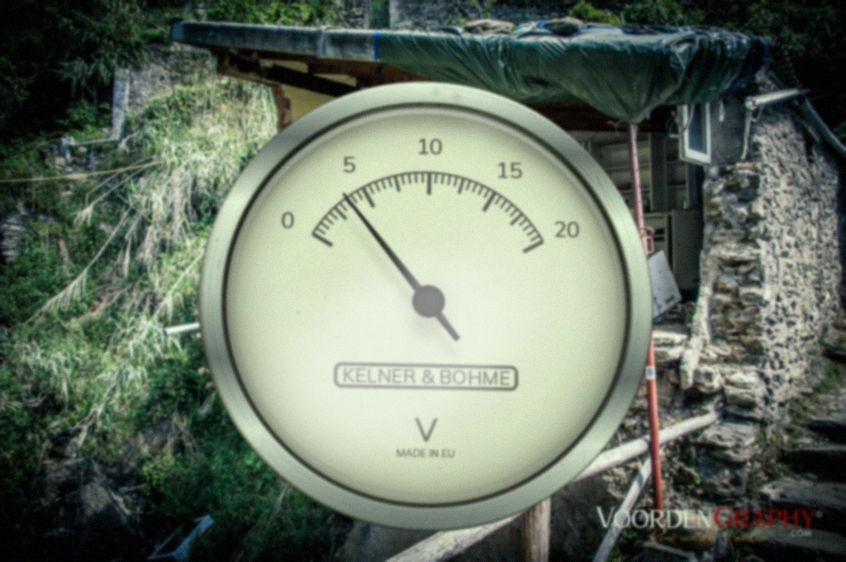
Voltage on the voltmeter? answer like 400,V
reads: 3.5,V
